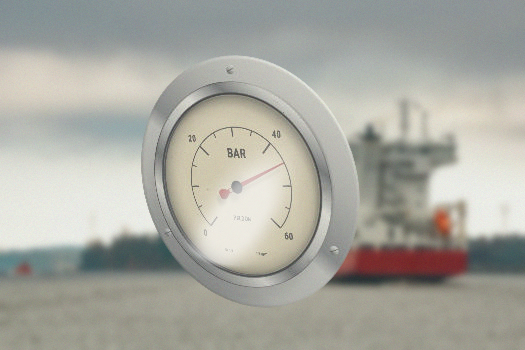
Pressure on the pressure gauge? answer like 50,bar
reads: 45,bar
